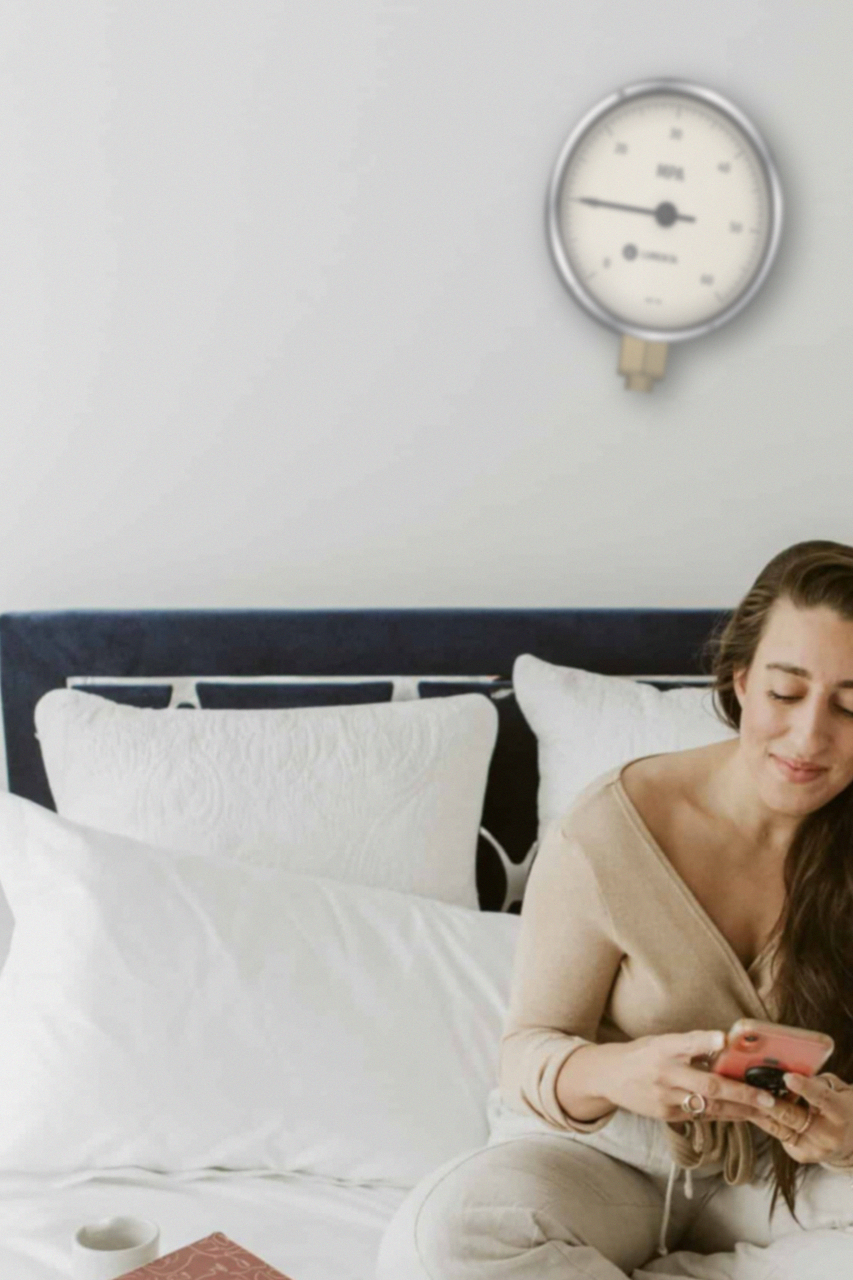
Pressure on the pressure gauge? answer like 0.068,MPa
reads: 10,MPa
